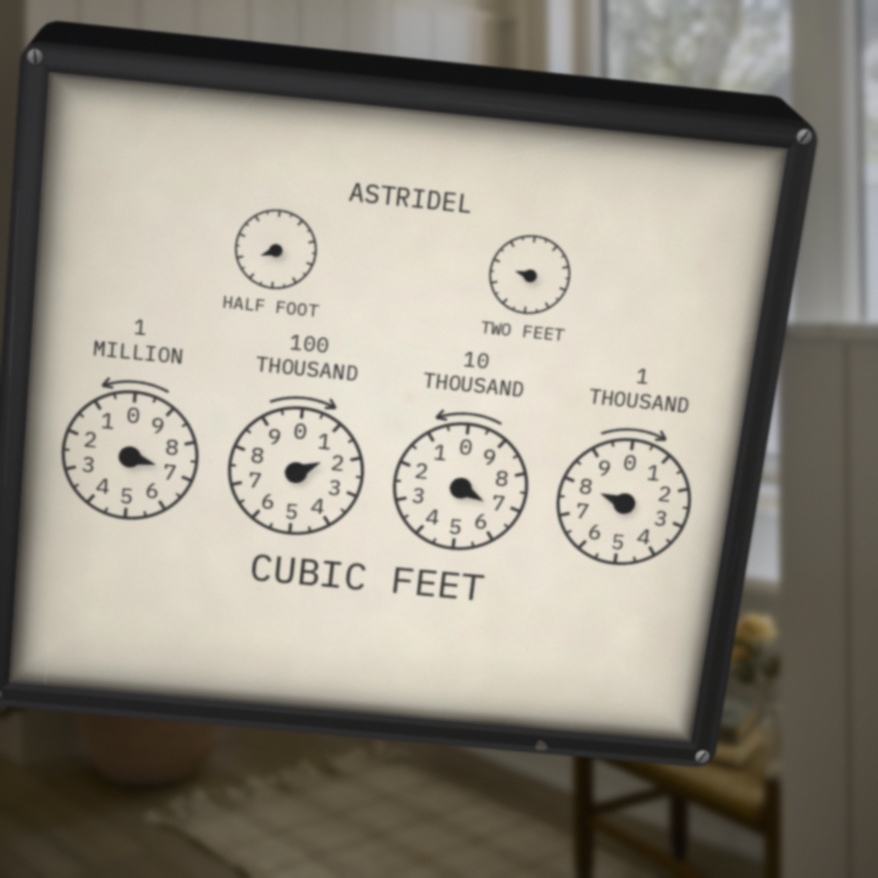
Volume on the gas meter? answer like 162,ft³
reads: 716800,ft³
